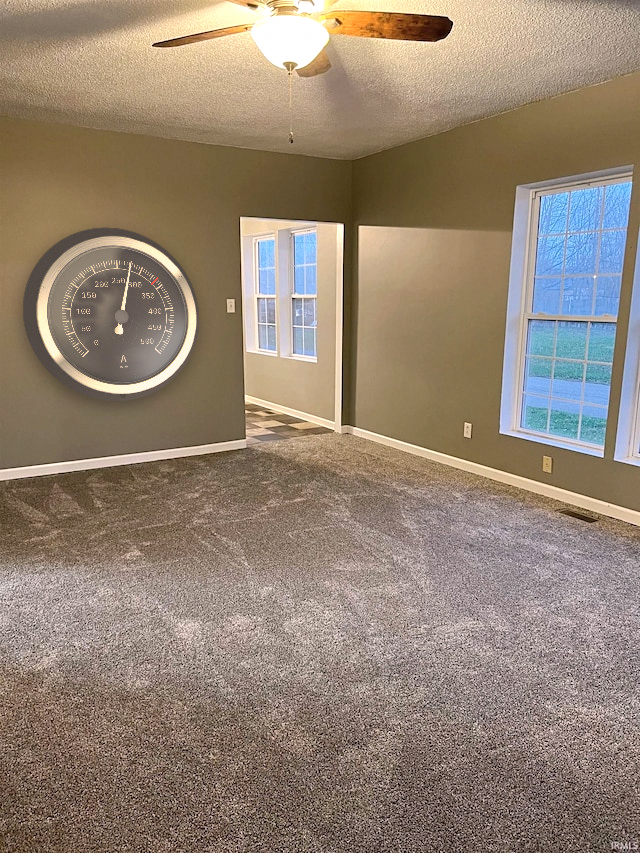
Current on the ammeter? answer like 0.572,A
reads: 275,A
